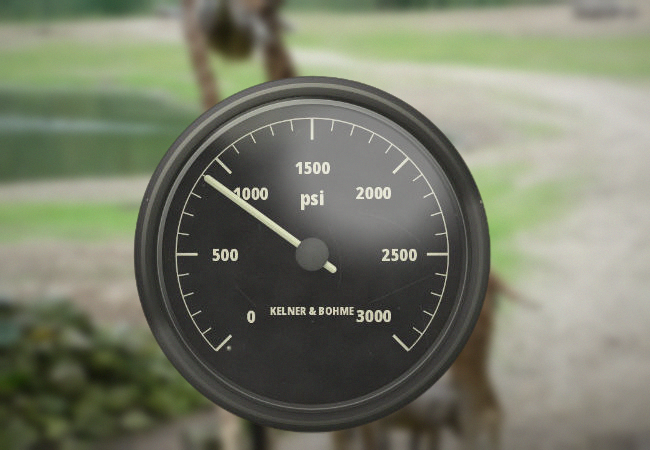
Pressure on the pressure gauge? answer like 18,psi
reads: 900,psi
